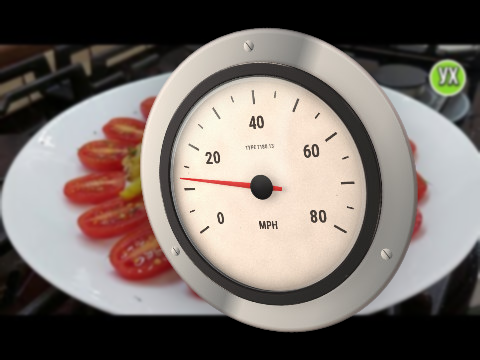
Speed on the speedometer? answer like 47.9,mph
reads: 12.5,mph
